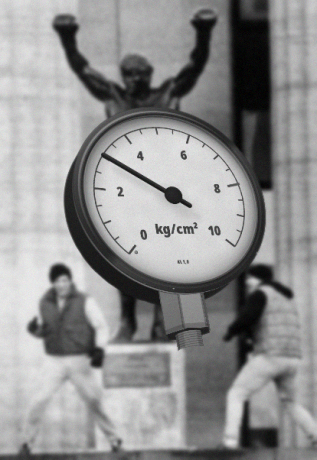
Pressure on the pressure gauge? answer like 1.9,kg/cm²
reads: 3,kg/cm²
